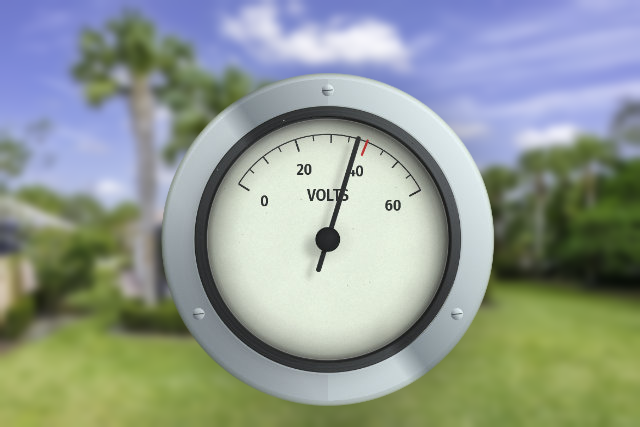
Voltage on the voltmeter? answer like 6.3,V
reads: 37.5,V
